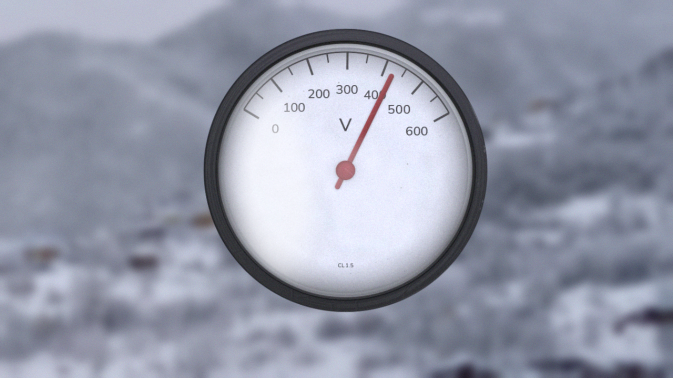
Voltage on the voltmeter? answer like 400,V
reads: 425,V
